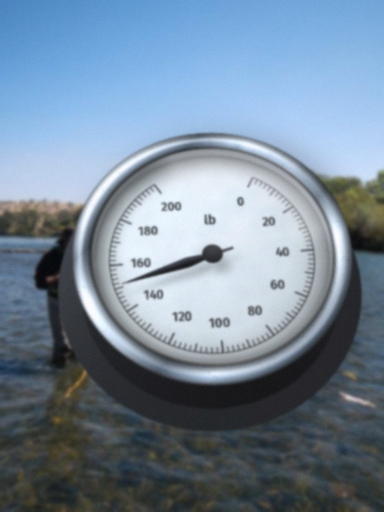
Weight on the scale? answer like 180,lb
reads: 150,lb
